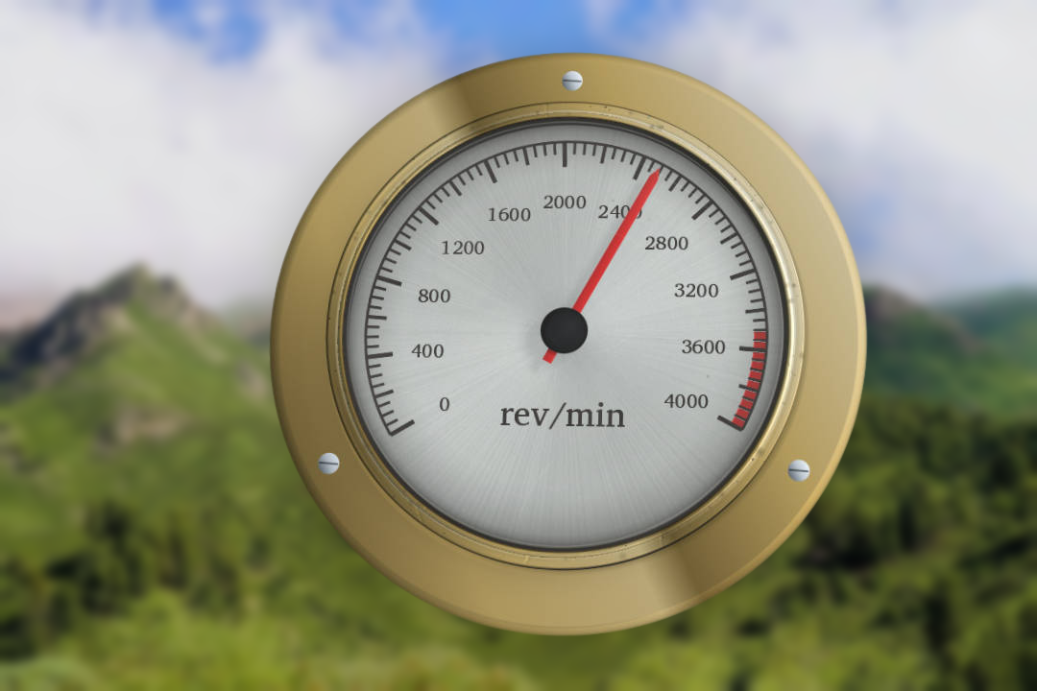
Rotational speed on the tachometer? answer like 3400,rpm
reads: 2500,rpm
